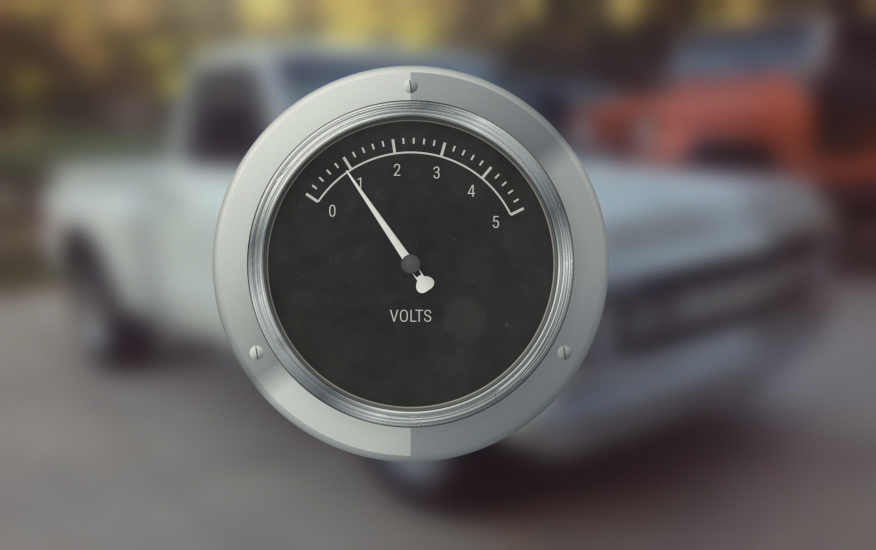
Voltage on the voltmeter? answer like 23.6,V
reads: 0.9,V
